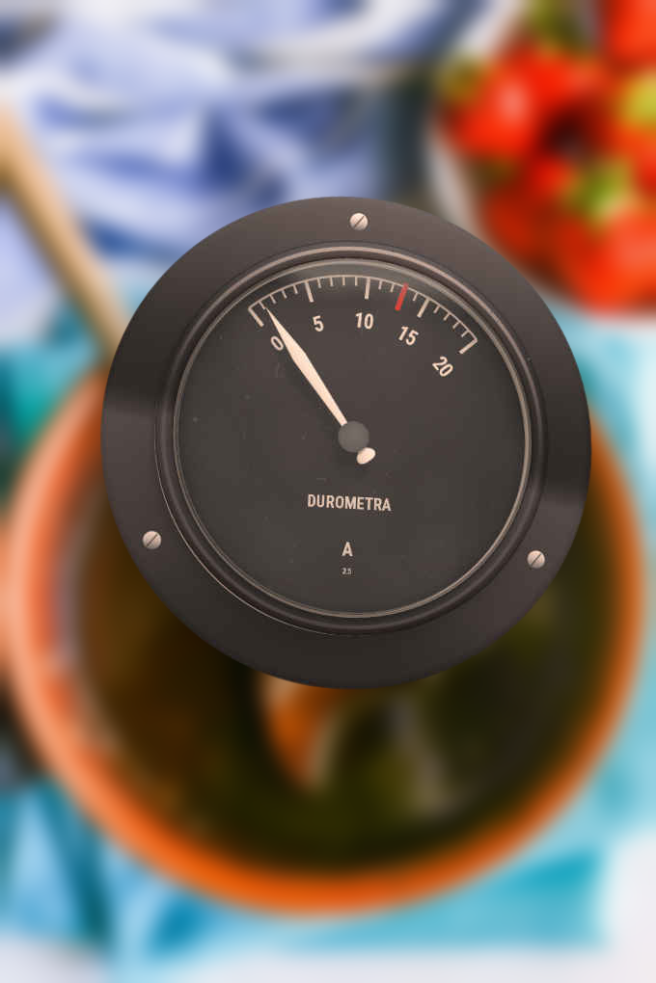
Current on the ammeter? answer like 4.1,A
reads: 1,A
